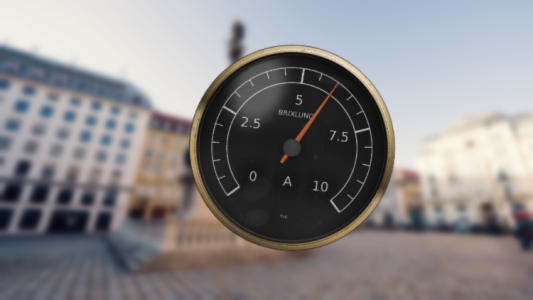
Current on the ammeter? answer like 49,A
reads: 6,A
